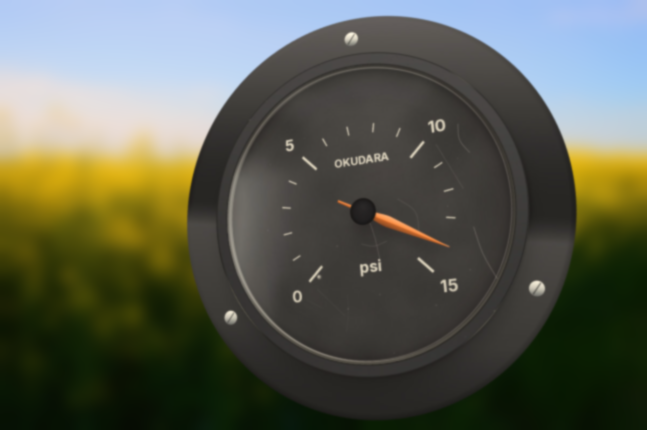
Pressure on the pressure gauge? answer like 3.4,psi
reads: 14,psi
